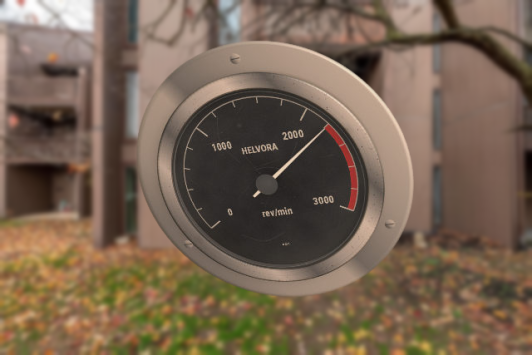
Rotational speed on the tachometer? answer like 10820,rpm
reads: 2200,rpm
